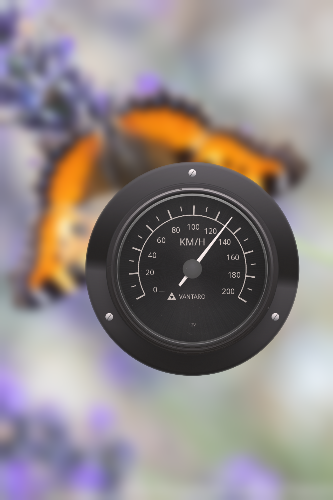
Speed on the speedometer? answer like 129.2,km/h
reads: 130,km/h
